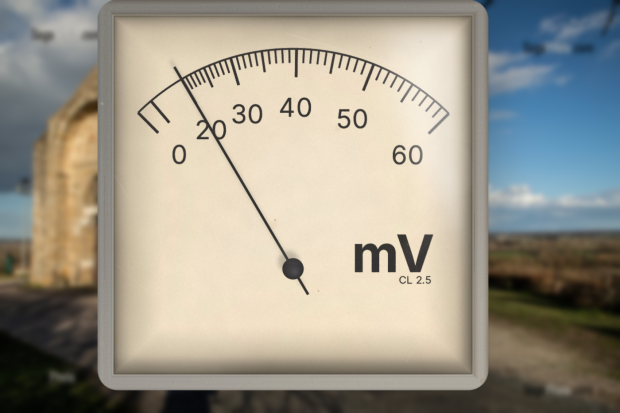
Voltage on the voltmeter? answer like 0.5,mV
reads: 20,mV
